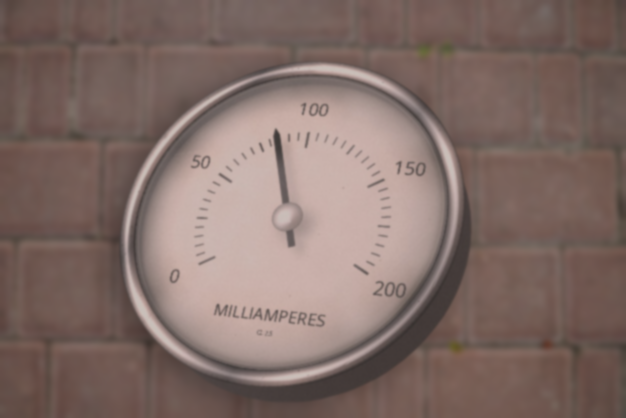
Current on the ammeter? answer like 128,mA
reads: 85,mA
